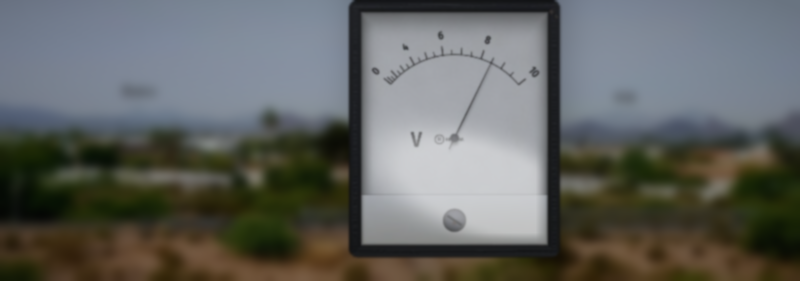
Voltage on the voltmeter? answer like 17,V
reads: 8.5,V
